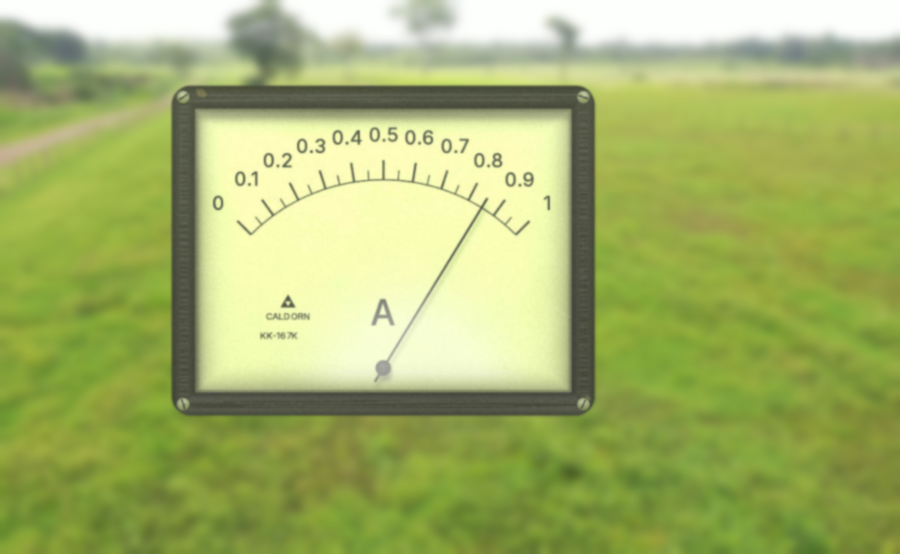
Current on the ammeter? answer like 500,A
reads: 0.85,A
